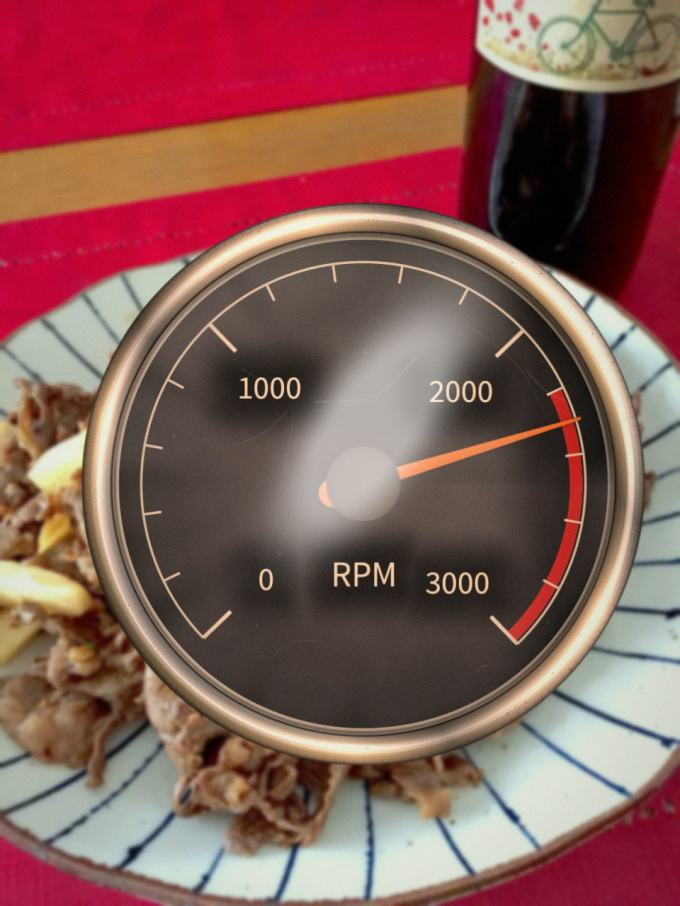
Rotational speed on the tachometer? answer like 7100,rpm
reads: 2300,rpm
